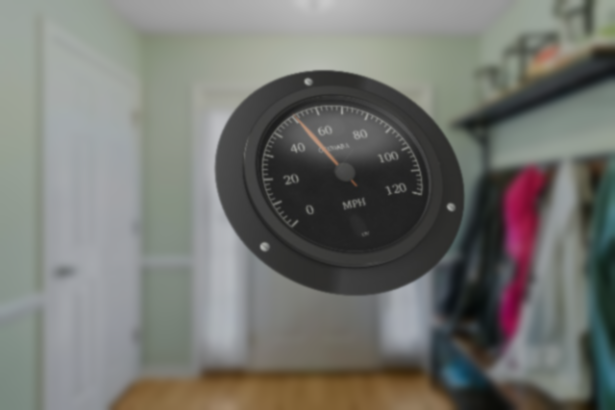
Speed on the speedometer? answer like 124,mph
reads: 50,mph
